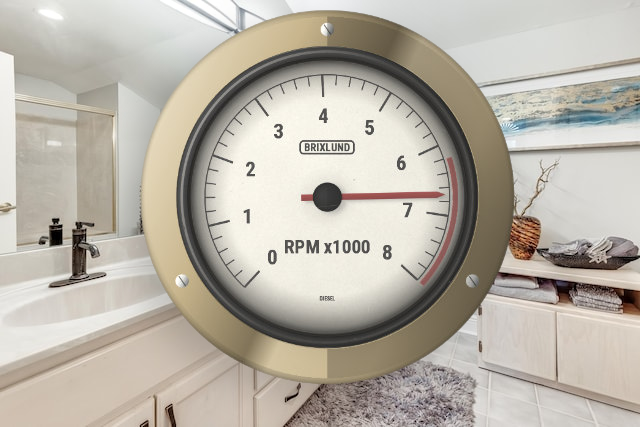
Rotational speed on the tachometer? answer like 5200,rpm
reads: 6700,rpm
